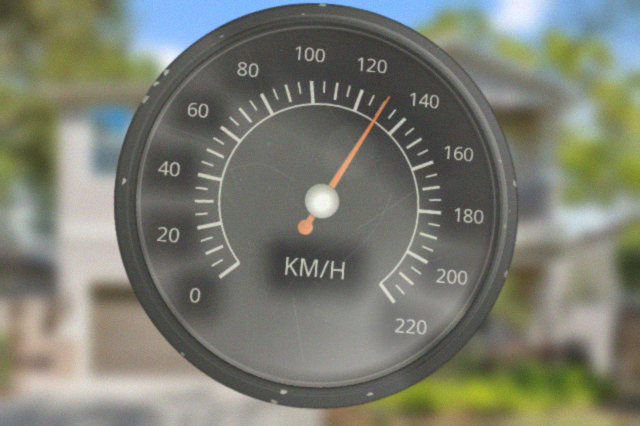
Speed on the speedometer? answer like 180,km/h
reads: 130,km/h
